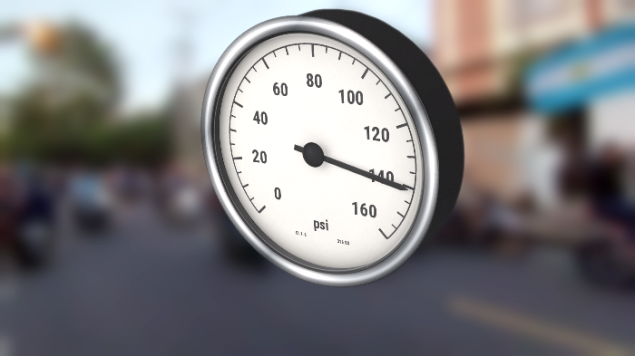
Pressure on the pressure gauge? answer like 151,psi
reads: 140,psi
